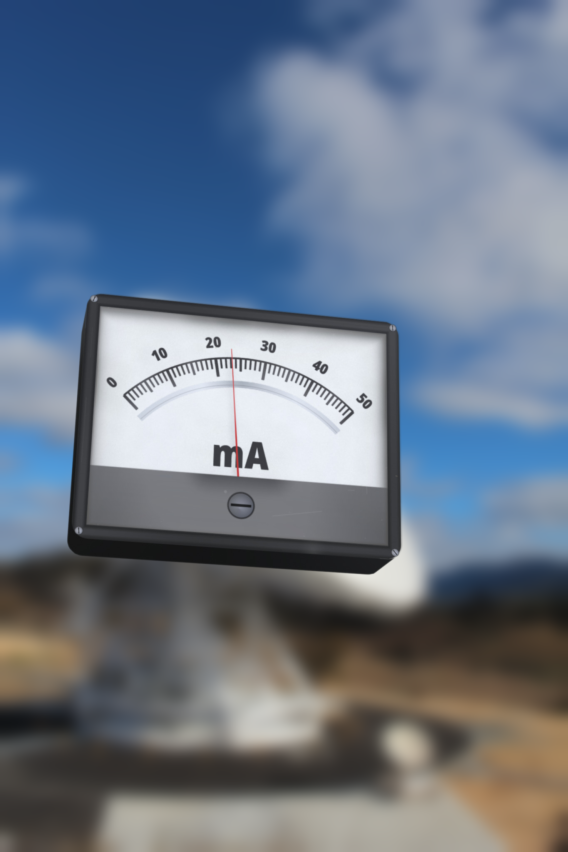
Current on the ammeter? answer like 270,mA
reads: 23,mA
